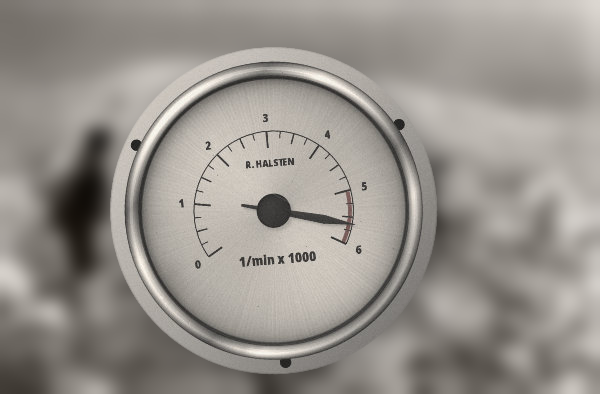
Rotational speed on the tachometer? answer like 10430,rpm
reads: 5625,rpm
